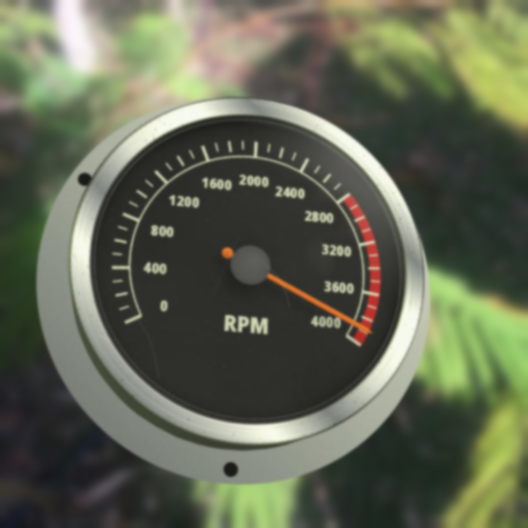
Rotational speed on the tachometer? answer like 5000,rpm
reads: 3900,rpm
